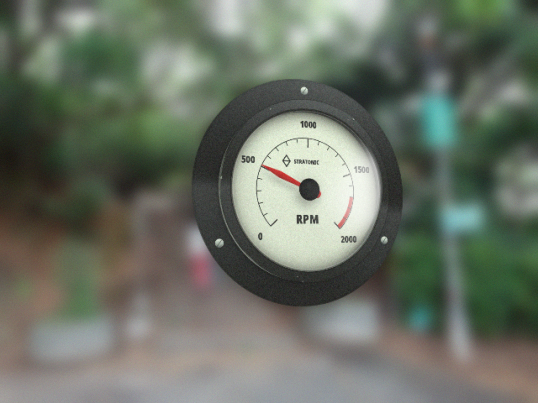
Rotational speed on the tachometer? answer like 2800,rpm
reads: 500,rpm
